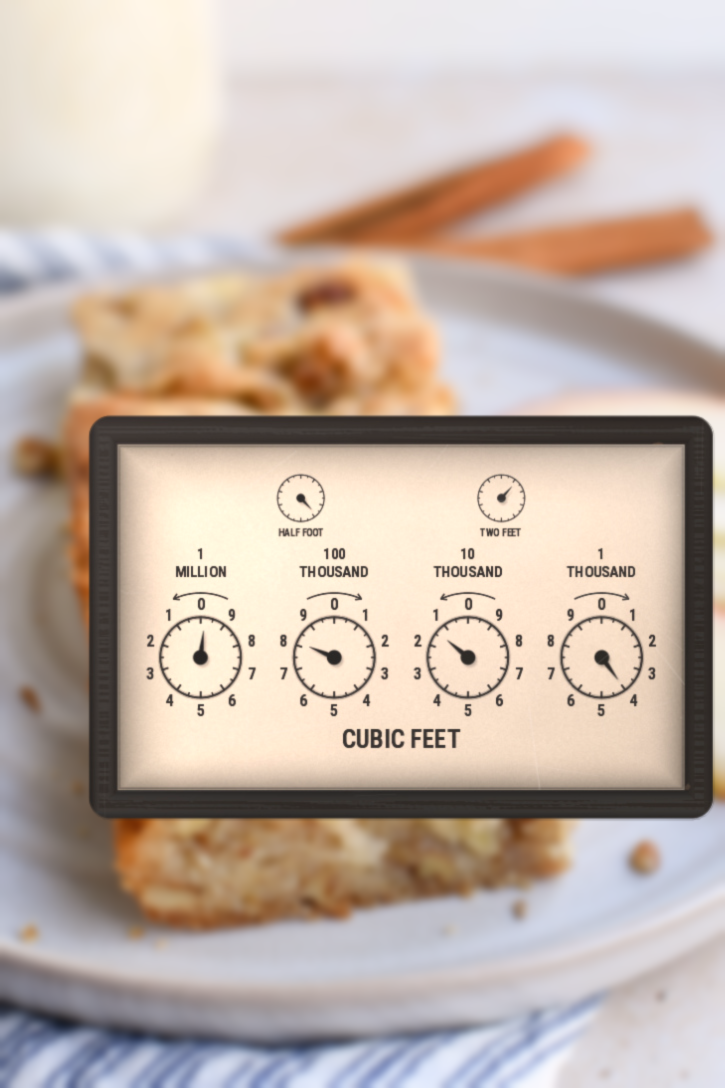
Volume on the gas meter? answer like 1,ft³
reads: 981400,ft³
